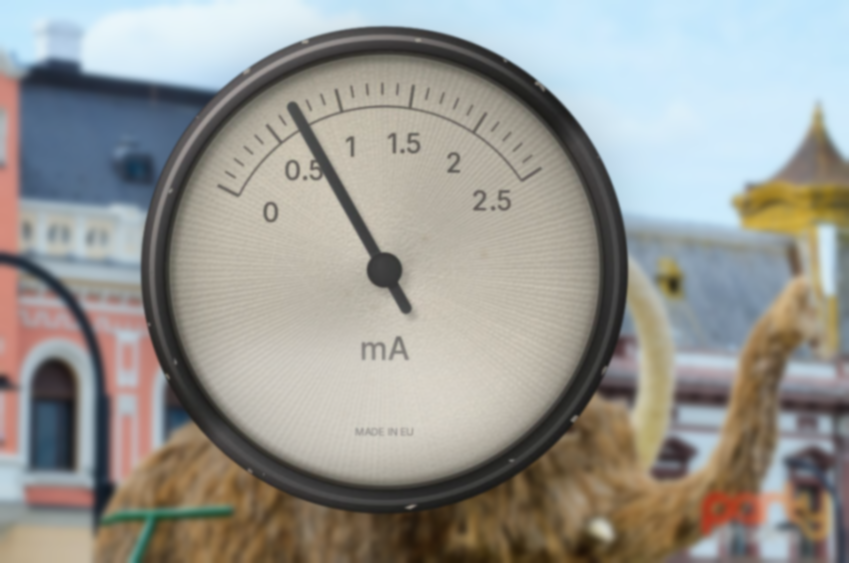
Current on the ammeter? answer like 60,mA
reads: 0.7,mA
